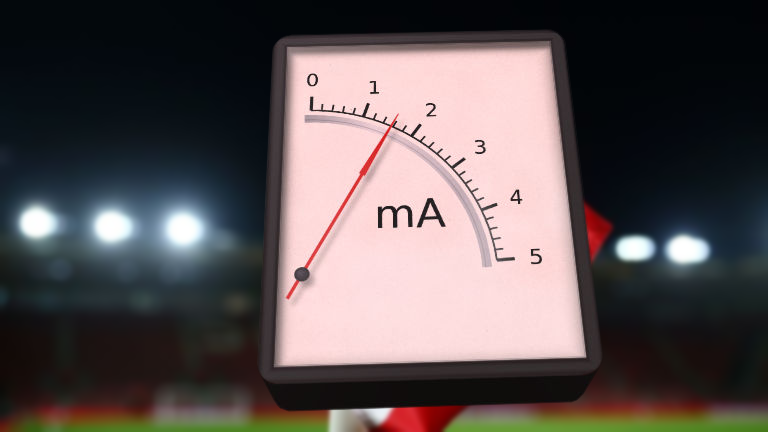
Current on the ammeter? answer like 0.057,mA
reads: 1.6,mA
